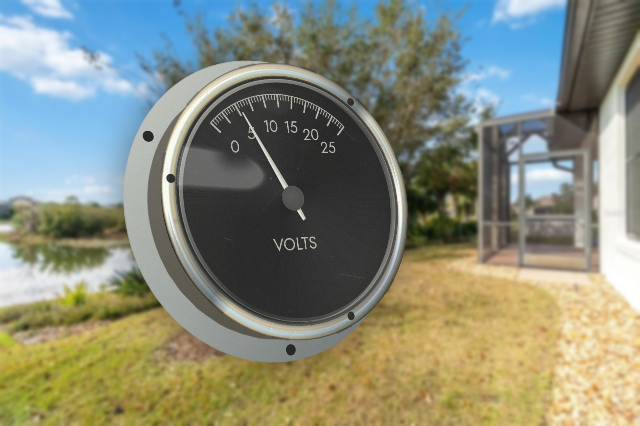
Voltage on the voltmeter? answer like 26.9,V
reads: 5,V
